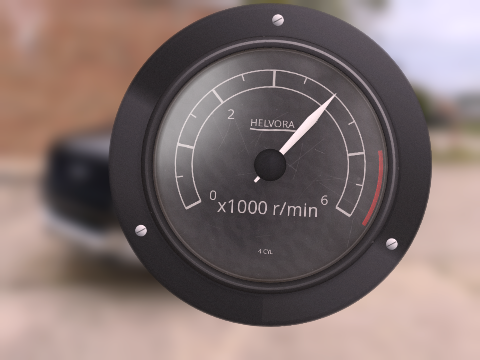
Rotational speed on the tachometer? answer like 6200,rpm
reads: 4000,rpm
